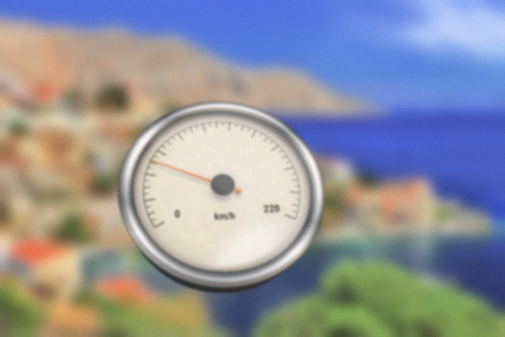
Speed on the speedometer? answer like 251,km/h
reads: 50,km/h
